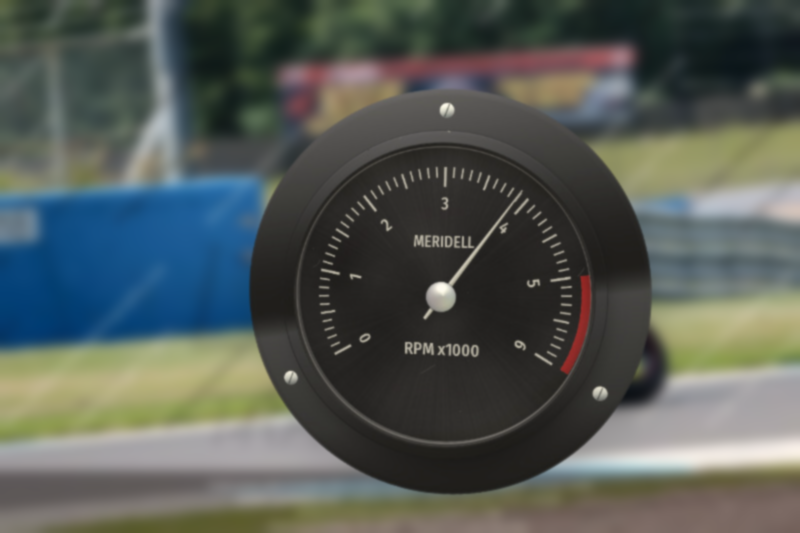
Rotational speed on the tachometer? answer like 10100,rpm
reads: 3900,rpm
